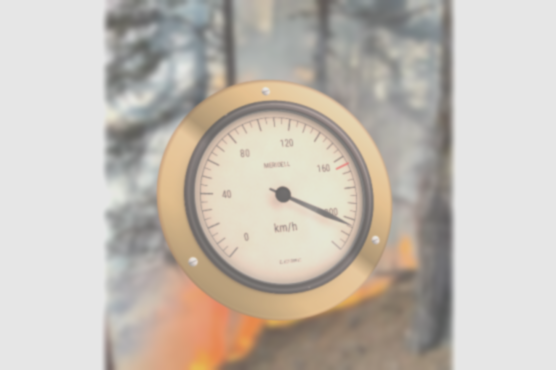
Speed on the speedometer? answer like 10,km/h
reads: 205,km/h
